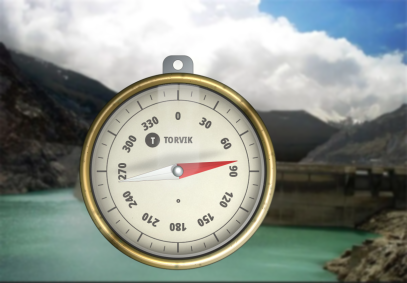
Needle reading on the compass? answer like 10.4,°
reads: 80,°
